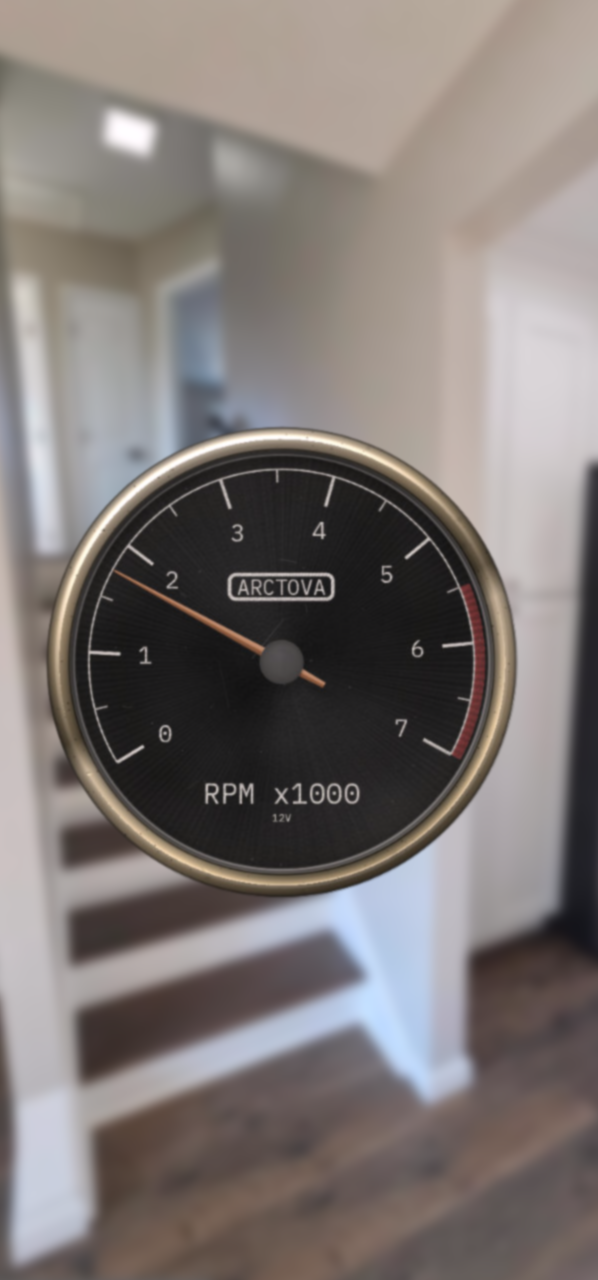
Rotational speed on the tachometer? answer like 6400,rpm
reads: 1750,rpm
